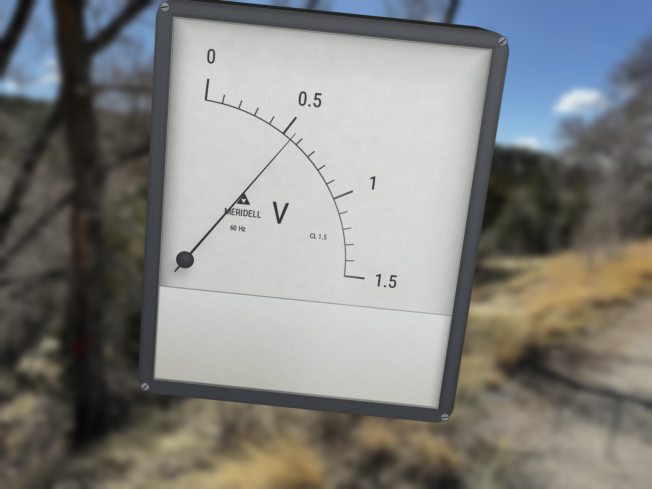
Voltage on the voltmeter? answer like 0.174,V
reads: 0.55,V
